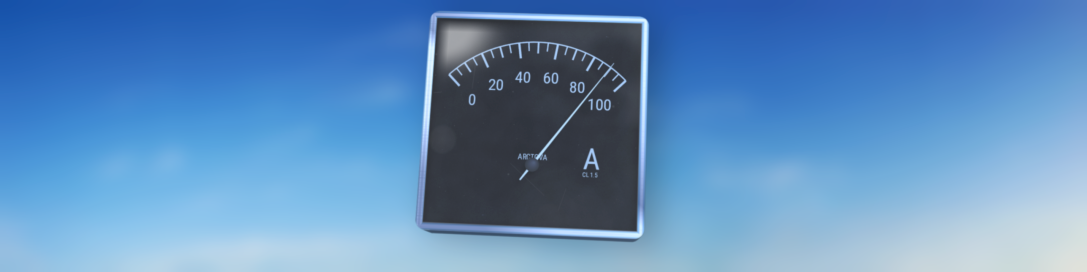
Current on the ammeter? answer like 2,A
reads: 90,A
